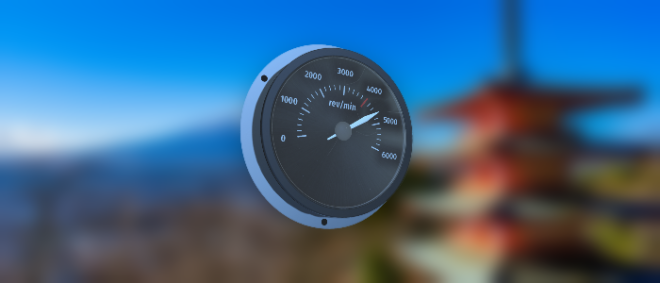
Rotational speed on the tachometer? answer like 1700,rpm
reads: 4600,rpm
